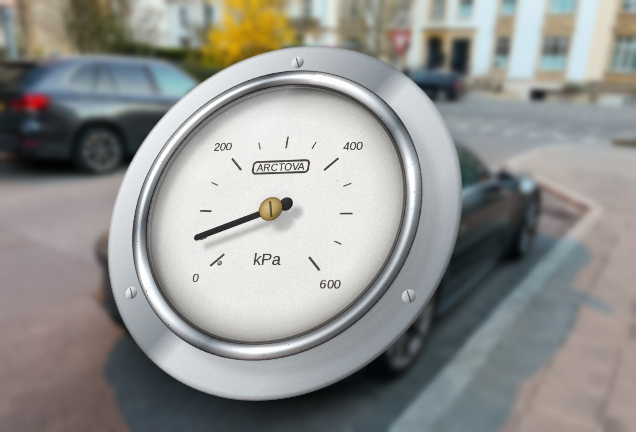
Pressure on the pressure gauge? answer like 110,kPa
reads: 50,kPa
